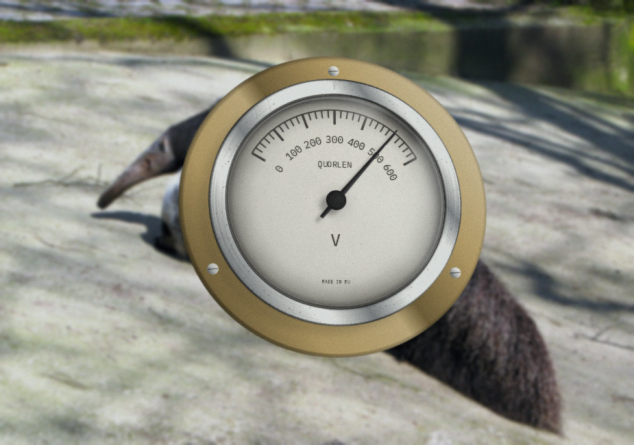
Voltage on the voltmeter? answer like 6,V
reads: 500,V
